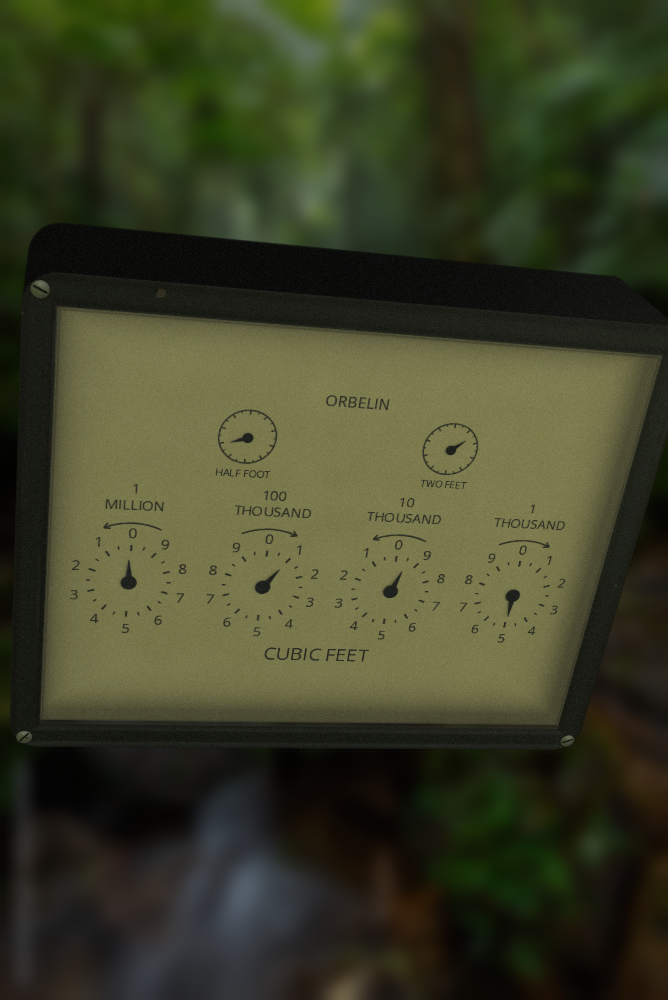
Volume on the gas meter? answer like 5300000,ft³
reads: 9500,ft³
